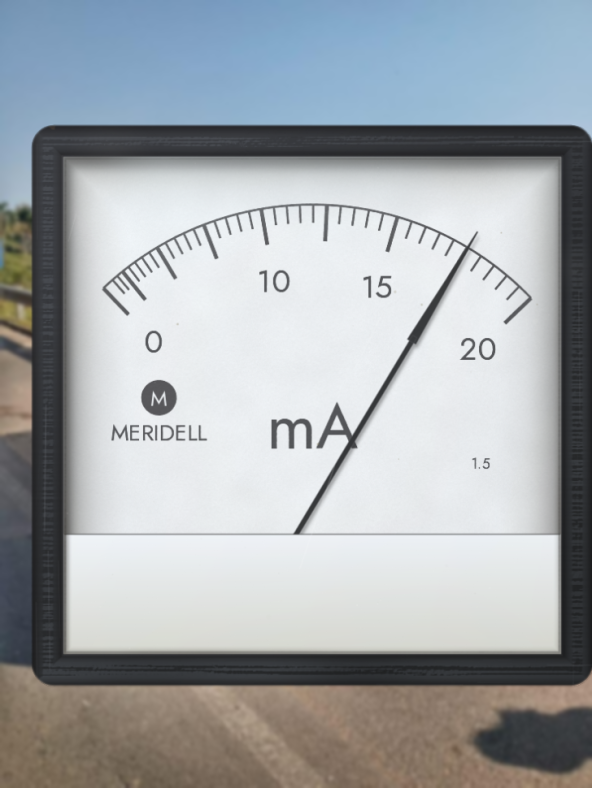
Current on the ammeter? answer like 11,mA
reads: 17.5,mA
